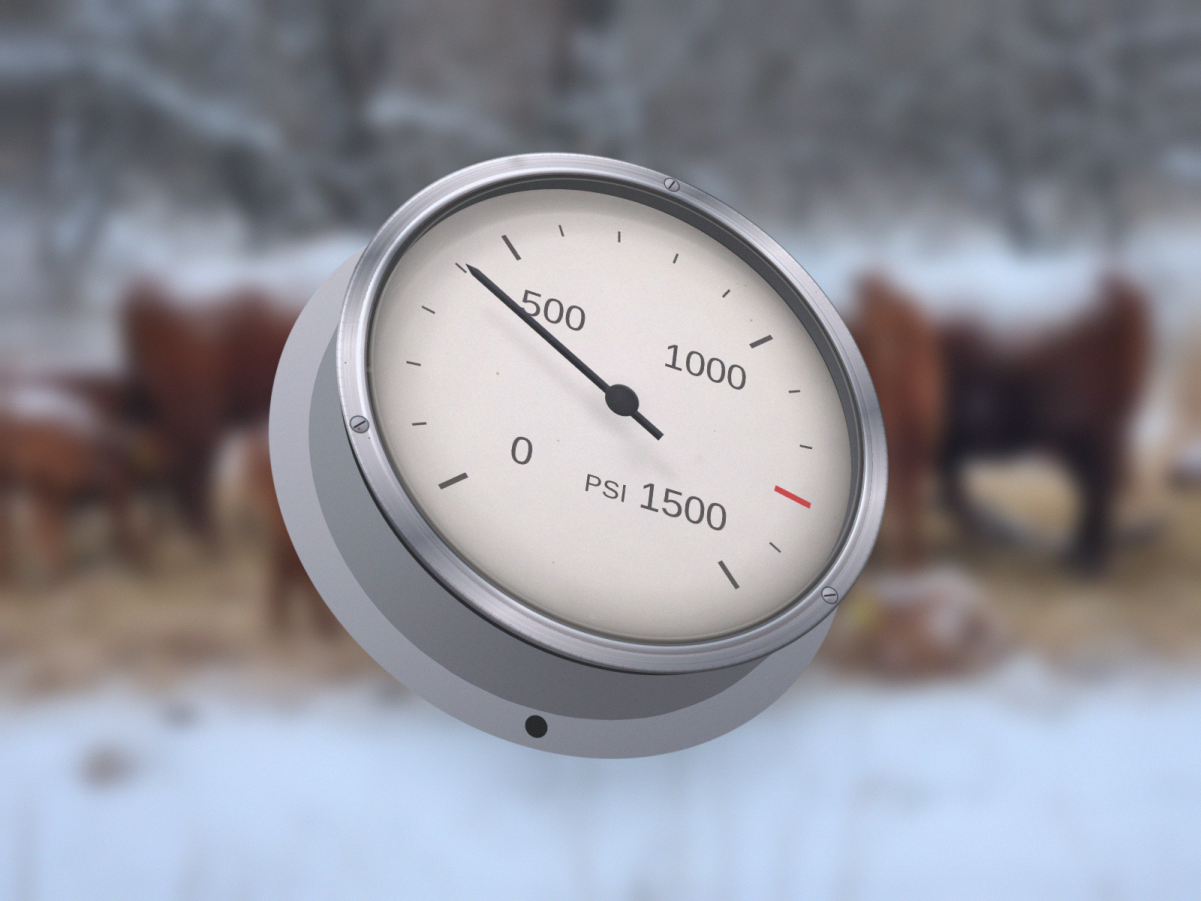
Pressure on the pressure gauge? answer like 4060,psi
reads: 400,psi
